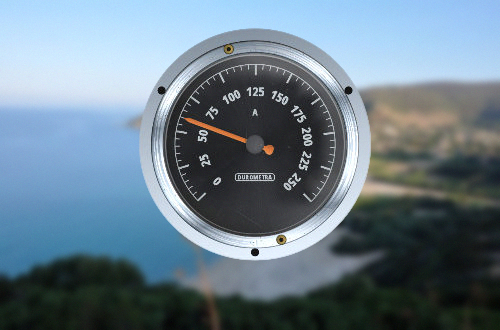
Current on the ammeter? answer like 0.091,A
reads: 60,A
